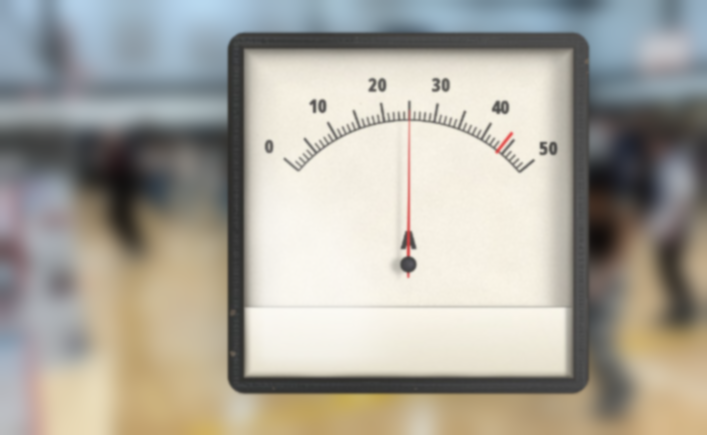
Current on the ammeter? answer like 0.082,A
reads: 25,A
